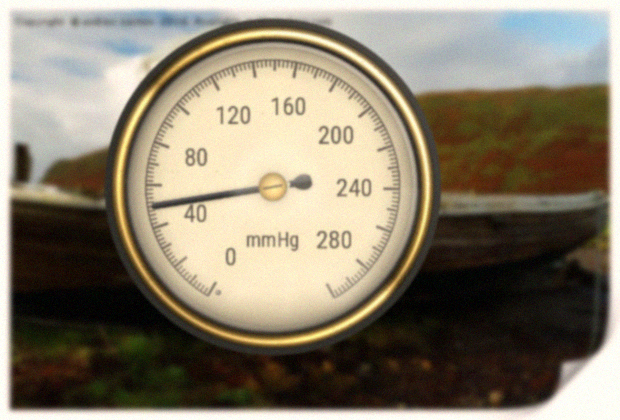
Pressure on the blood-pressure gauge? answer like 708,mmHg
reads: 50,mmHg
